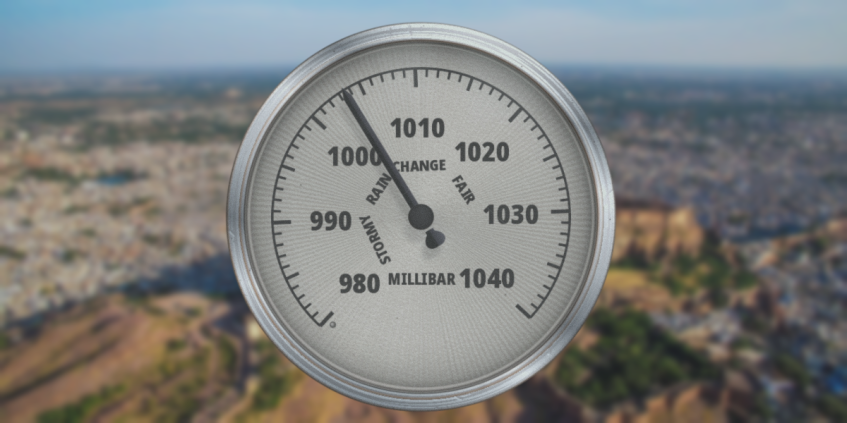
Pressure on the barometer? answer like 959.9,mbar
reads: 1003.5,mbar
